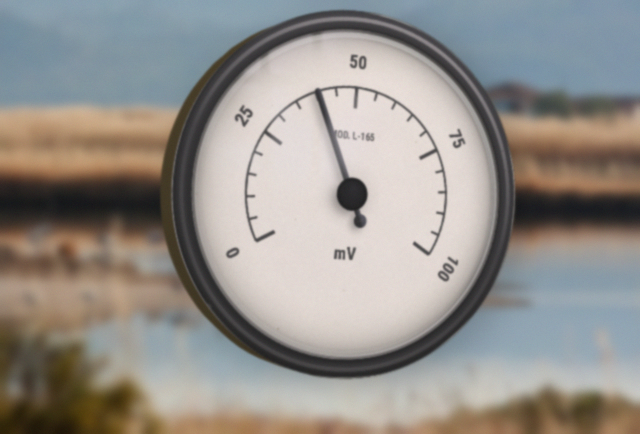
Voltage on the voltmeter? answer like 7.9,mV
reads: 40,mV
